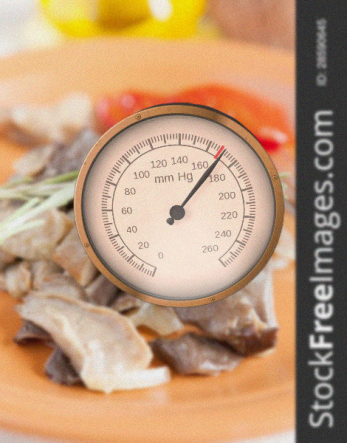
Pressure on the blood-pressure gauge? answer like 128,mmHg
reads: 170,mmHg
